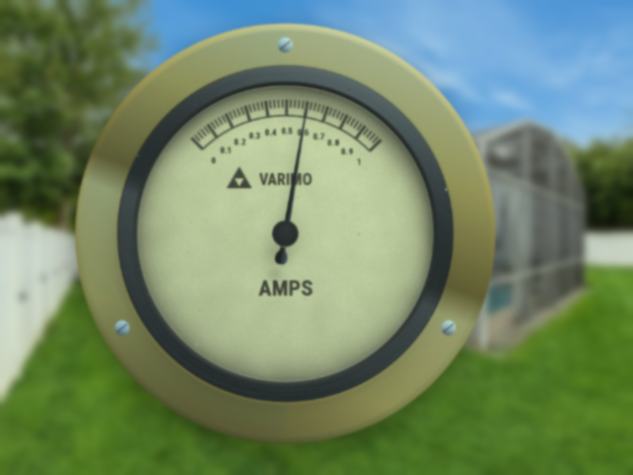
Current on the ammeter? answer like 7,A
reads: 0.6,A
